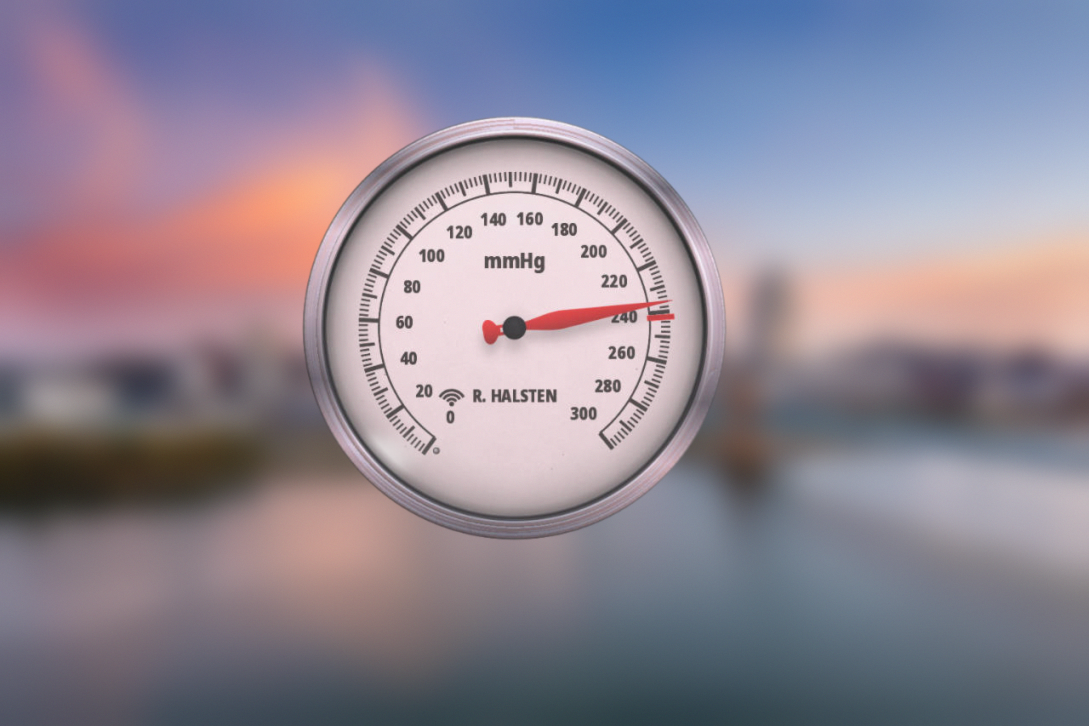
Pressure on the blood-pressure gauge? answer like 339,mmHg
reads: 236,mmHg
